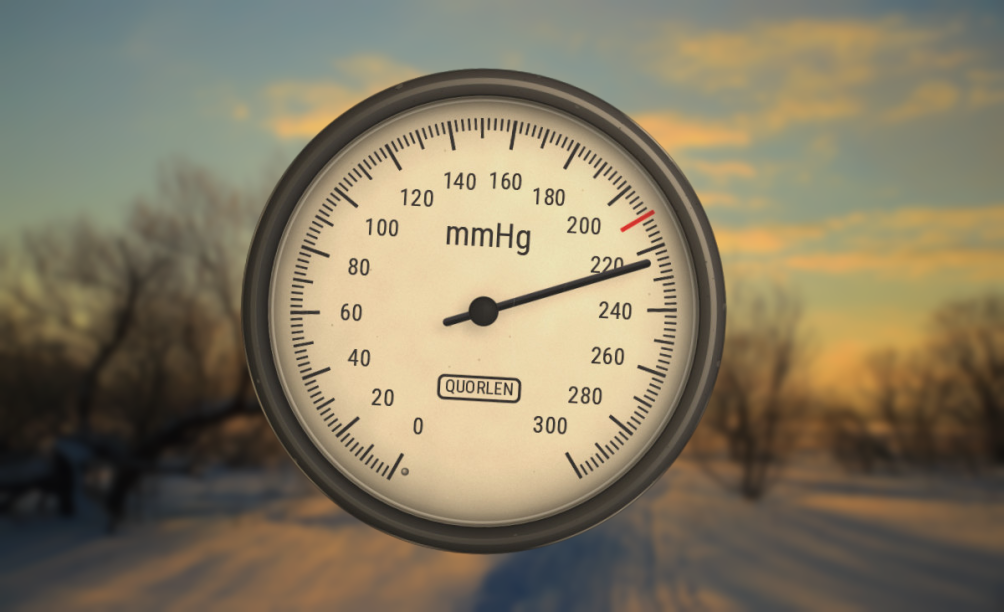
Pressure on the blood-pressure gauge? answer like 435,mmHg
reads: 224,mmHg
